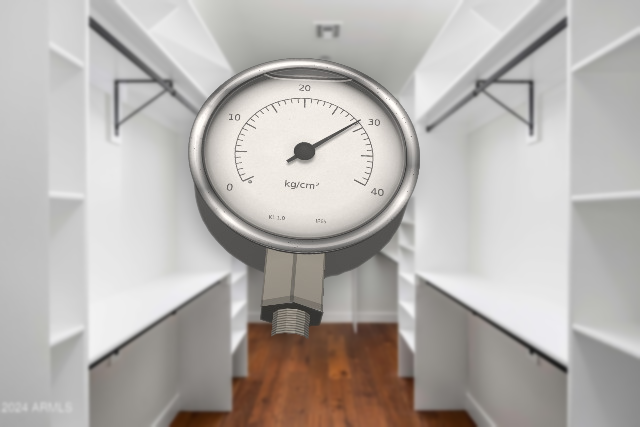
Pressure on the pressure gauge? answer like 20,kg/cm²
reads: 29,kg/cm²
